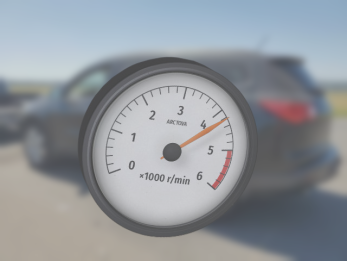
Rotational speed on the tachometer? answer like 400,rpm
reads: 4200,rpm
